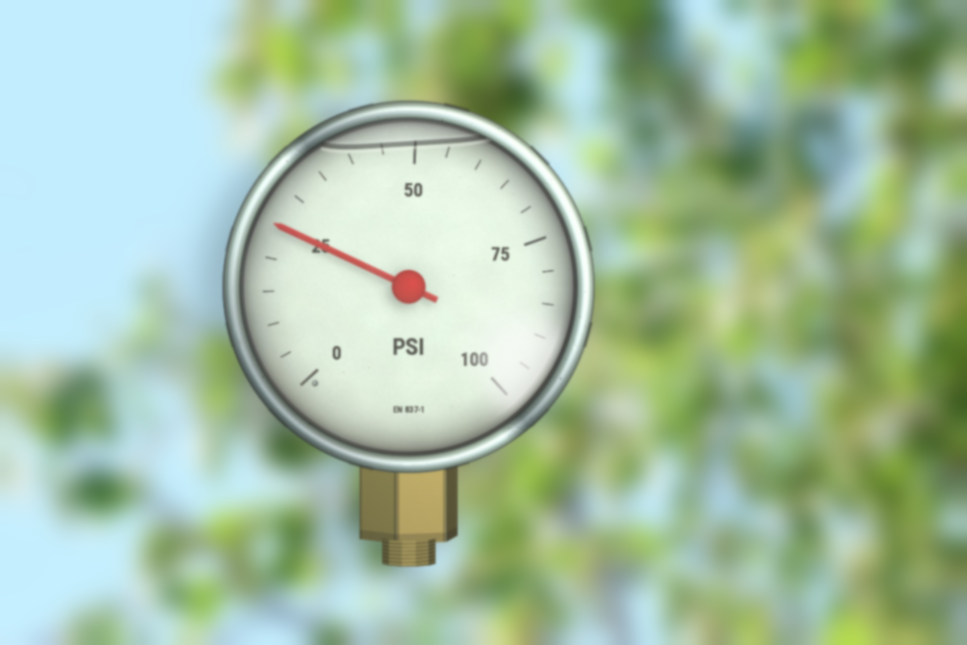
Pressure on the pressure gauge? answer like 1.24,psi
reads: 25,psi
